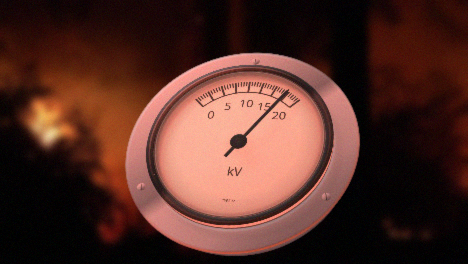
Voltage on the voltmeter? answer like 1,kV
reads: 17.5,kV
